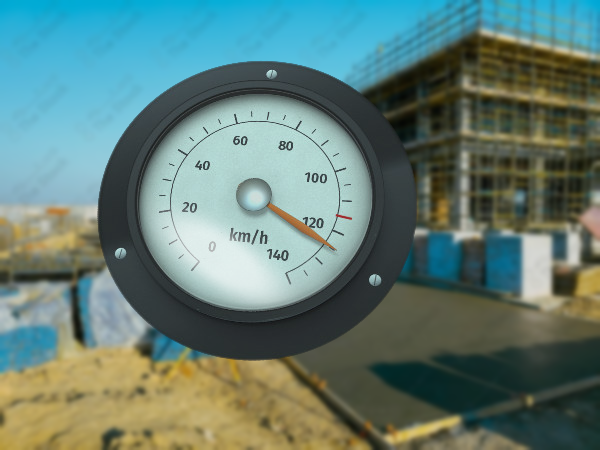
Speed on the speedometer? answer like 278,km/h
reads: 125,km/h
